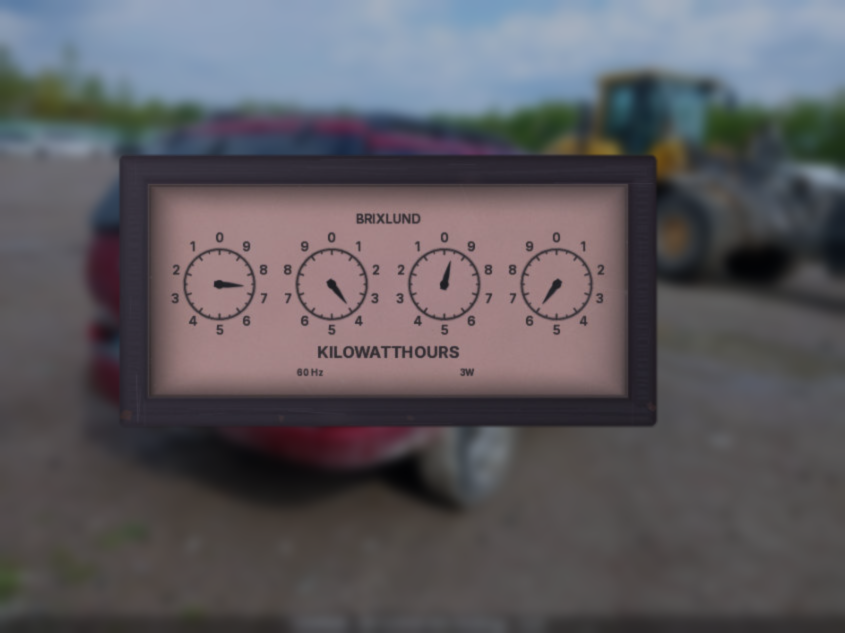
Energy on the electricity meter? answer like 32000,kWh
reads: 7396,kWh
